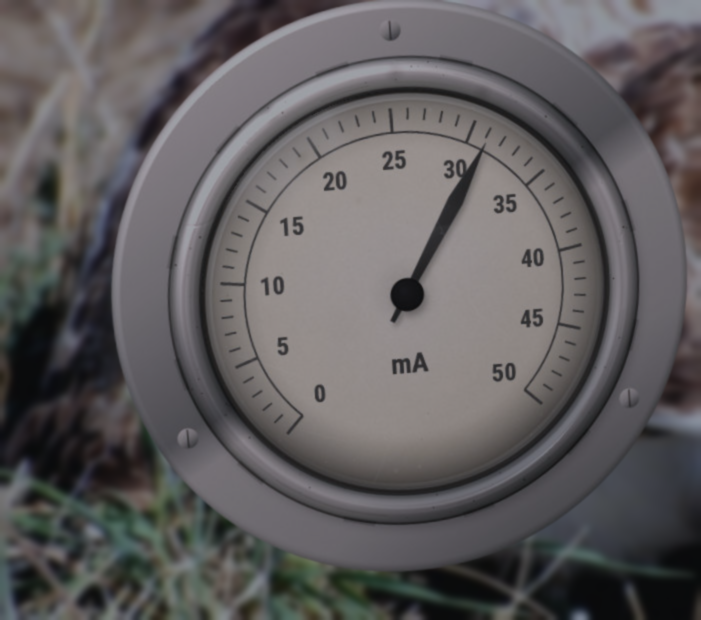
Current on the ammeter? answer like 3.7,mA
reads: 31,mA
